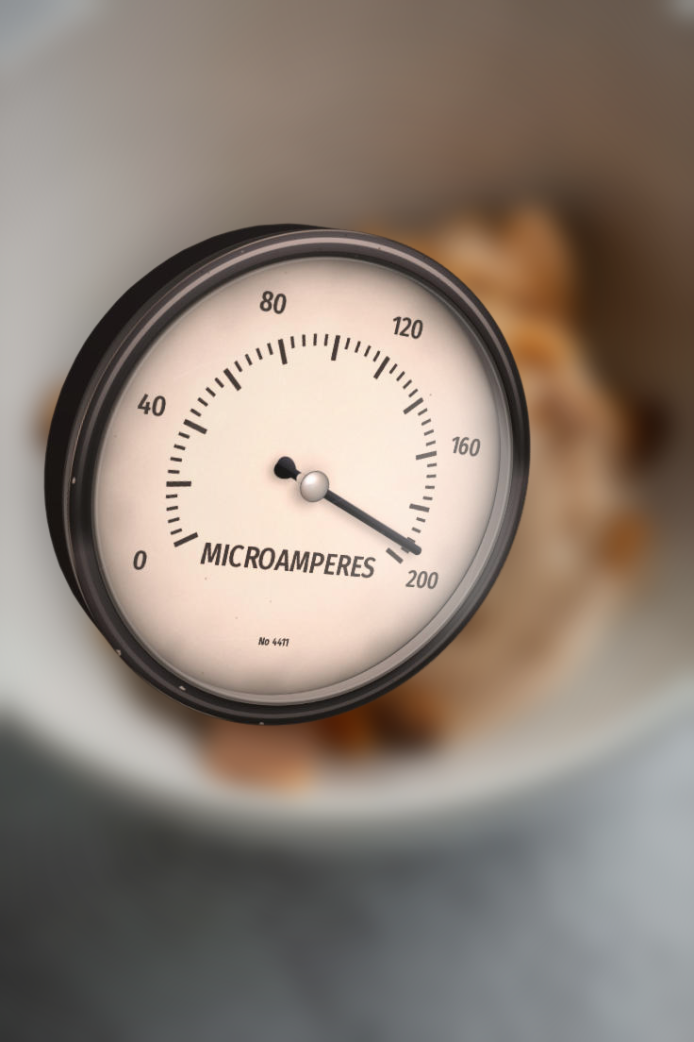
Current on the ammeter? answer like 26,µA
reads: 194,µA
